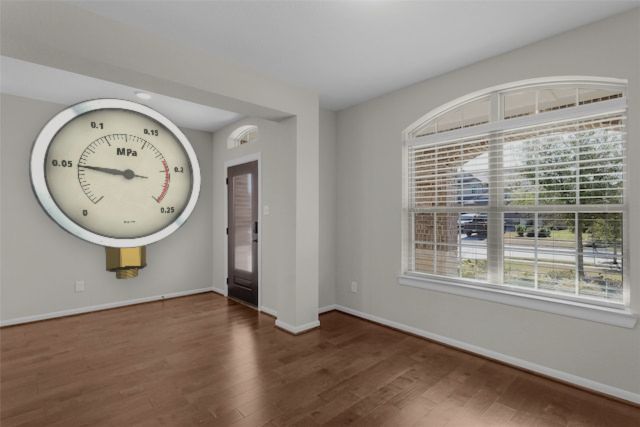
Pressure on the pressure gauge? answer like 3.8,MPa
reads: 0.05,MPa
